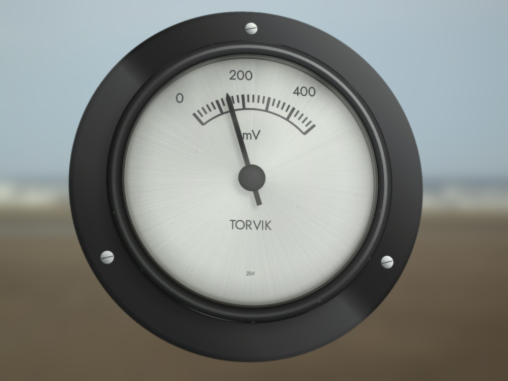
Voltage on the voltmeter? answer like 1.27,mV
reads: 140,mV
